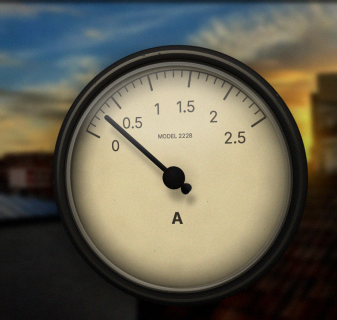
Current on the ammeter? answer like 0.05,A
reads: 0.3,A
